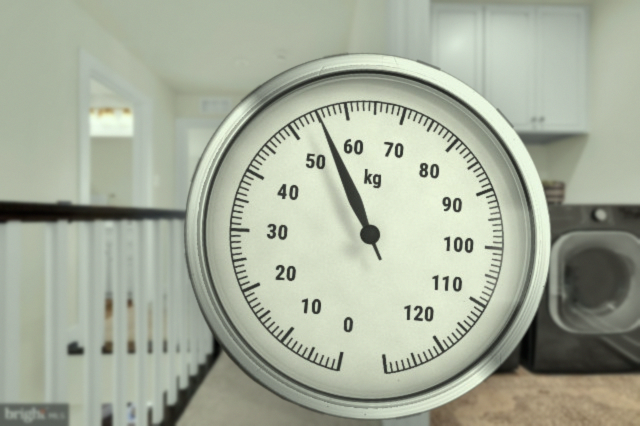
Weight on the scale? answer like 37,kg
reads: 55,kg
